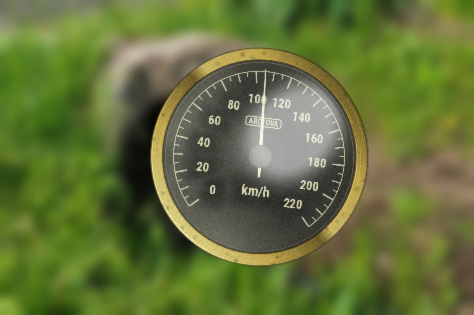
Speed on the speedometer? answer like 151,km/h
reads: 105,km/h
